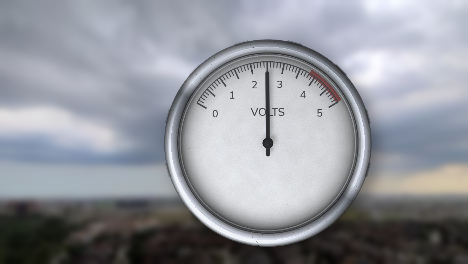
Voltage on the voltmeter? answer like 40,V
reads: 2.5,V
